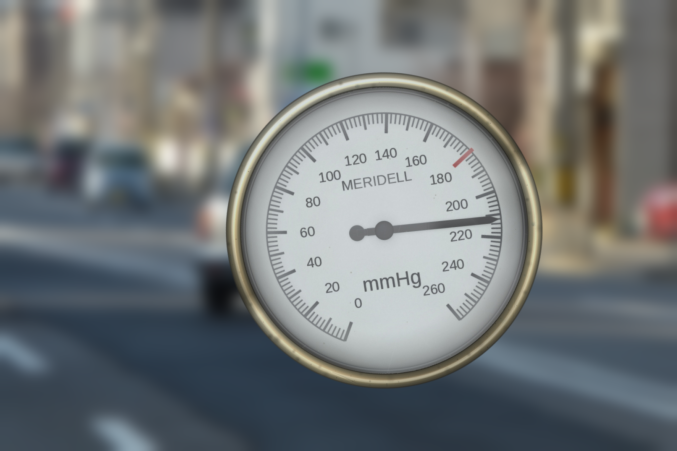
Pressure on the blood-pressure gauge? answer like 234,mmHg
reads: 212,mmHg
